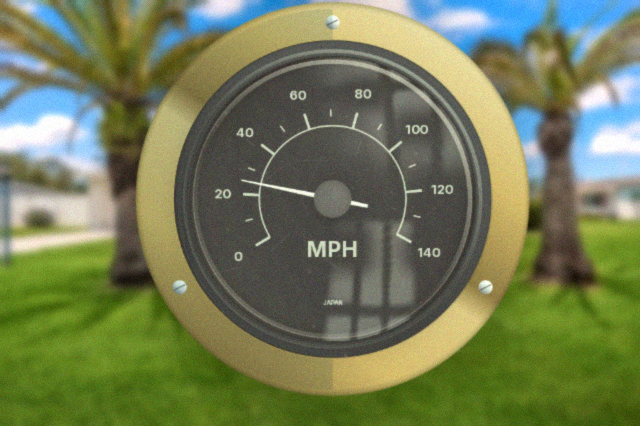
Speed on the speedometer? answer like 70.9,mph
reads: 25,mph
